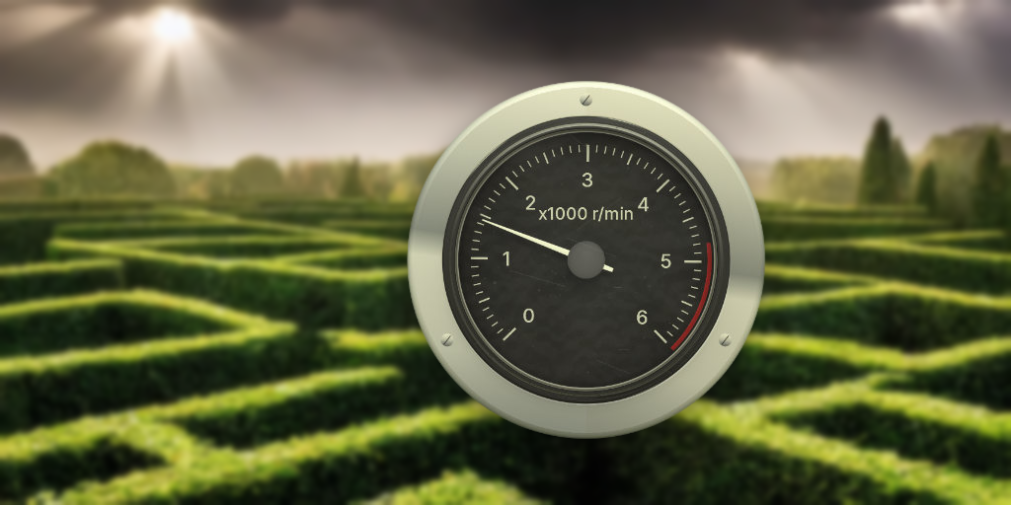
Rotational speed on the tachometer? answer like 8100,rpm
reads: 1450,rpm
